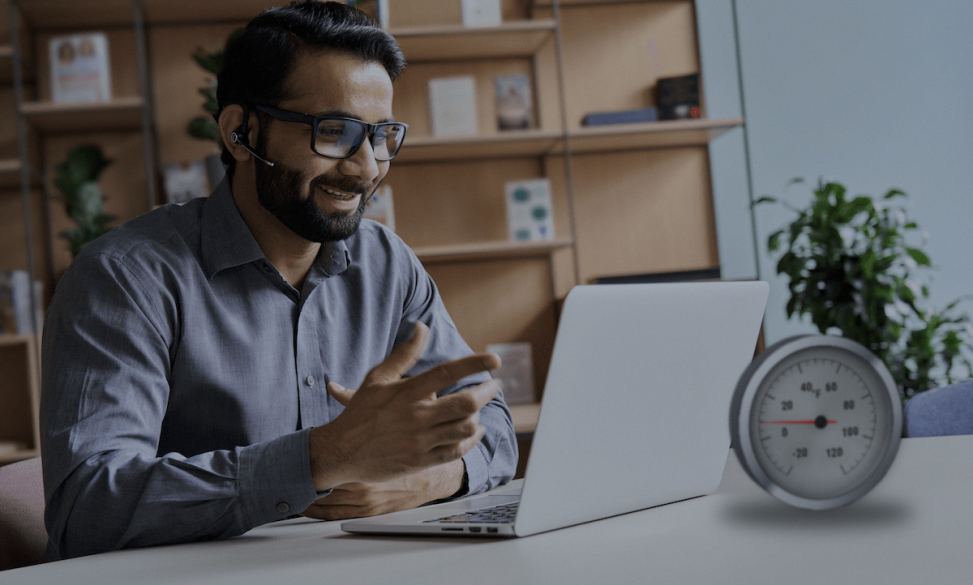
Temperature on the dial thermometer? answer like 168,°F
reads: 8,°F
